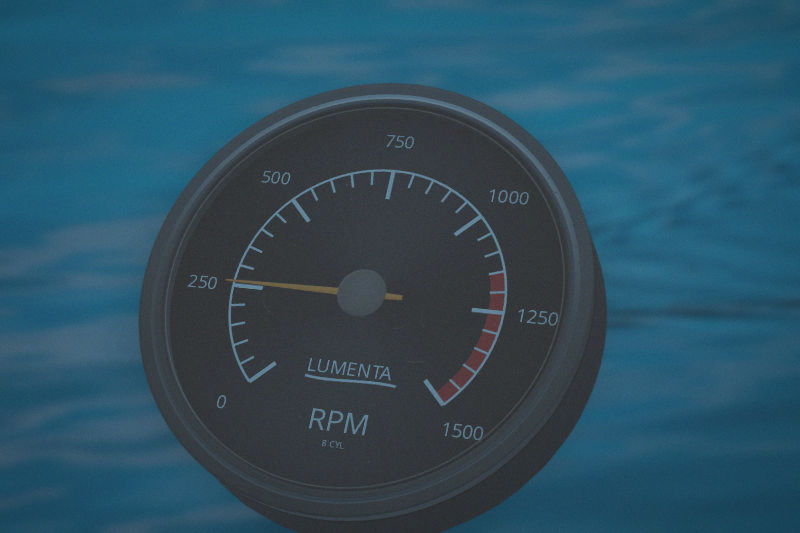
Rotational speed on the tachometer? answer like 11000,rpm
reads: 250,rpm
